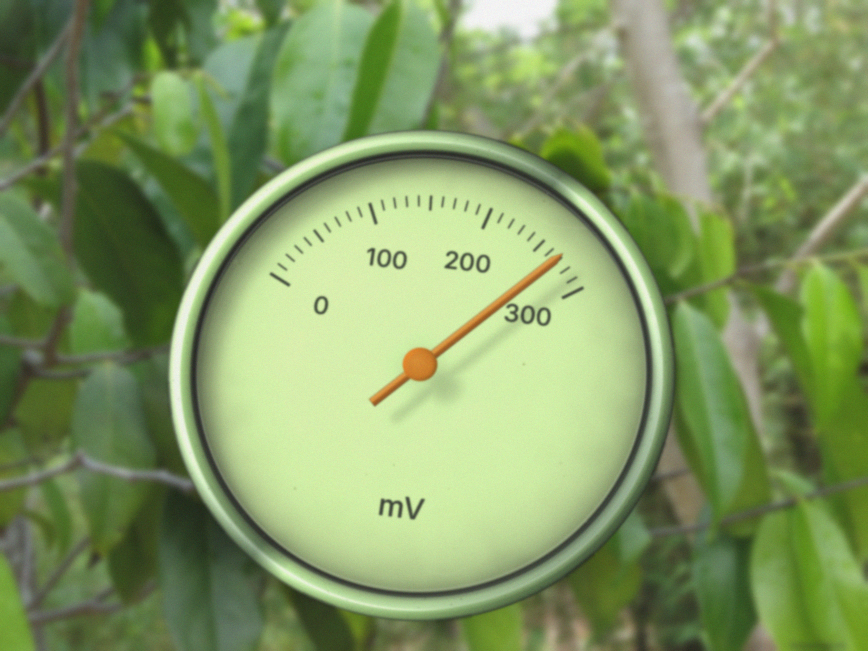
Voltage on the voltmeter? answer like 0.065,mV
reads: 270,mV
